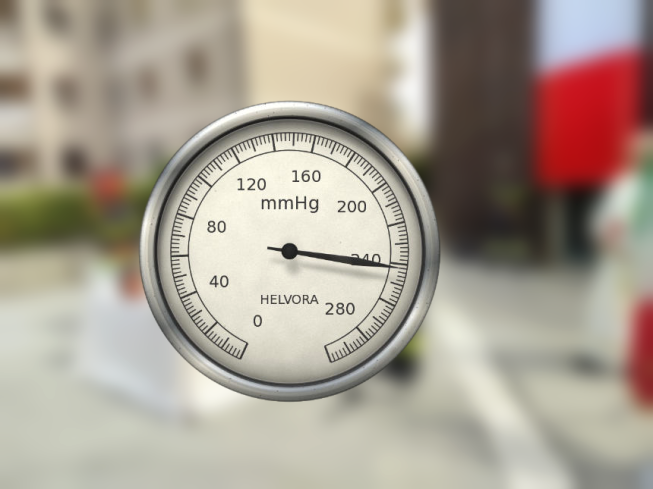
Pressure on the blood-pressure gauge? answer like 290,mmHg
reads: 242,mmHg
